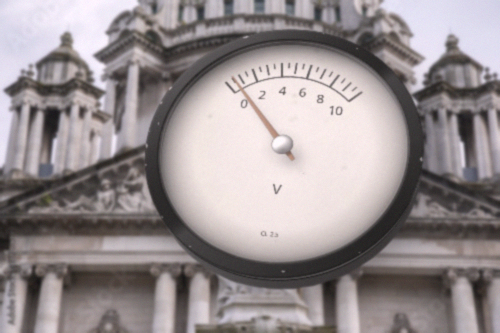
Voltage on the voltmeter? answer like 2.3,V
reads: 0.5,V
